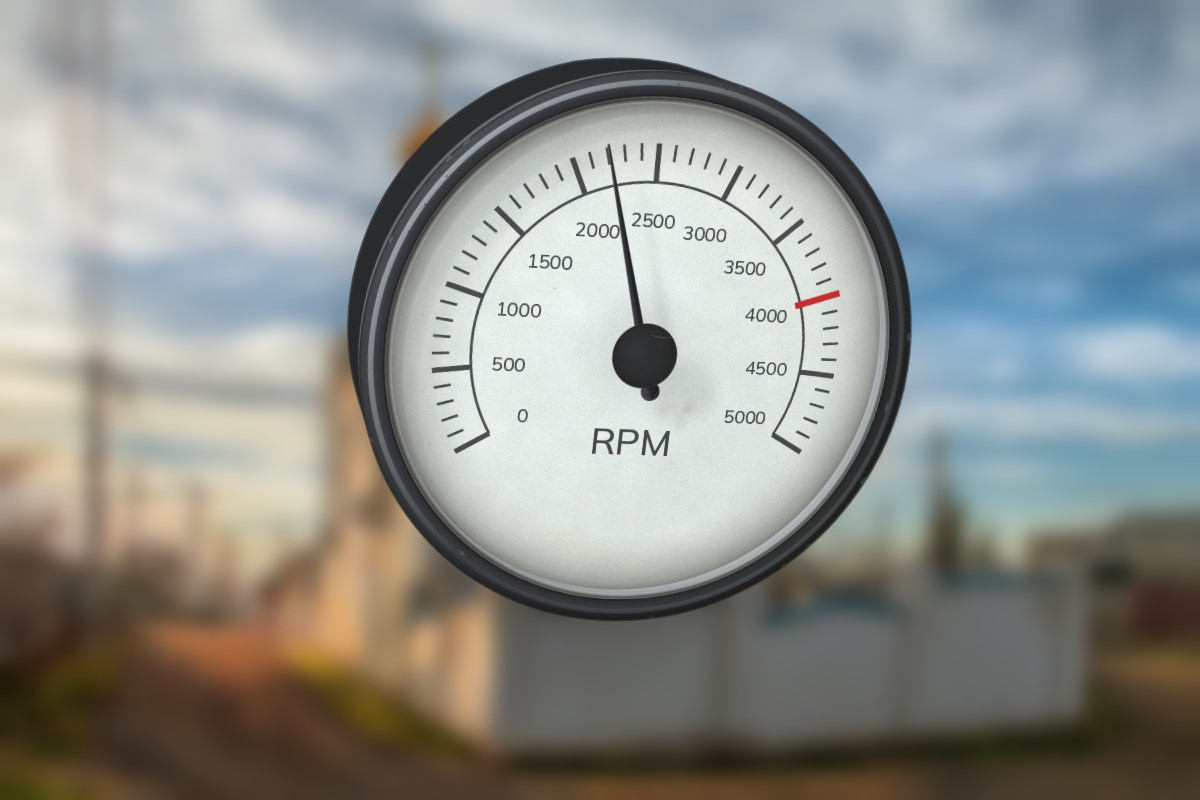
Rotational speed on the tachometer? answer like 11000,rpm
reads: 2200,rpm
